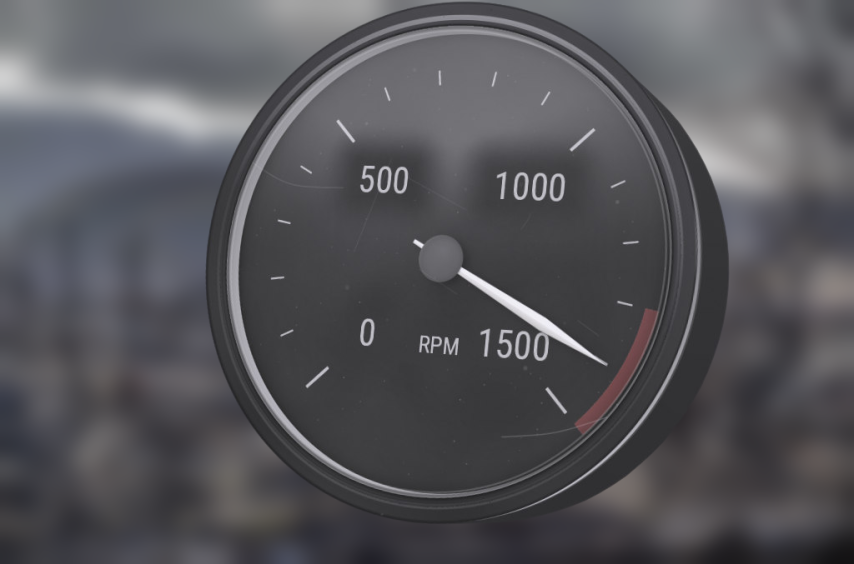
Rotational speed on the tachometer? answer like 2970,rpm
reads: 1400,rpm
